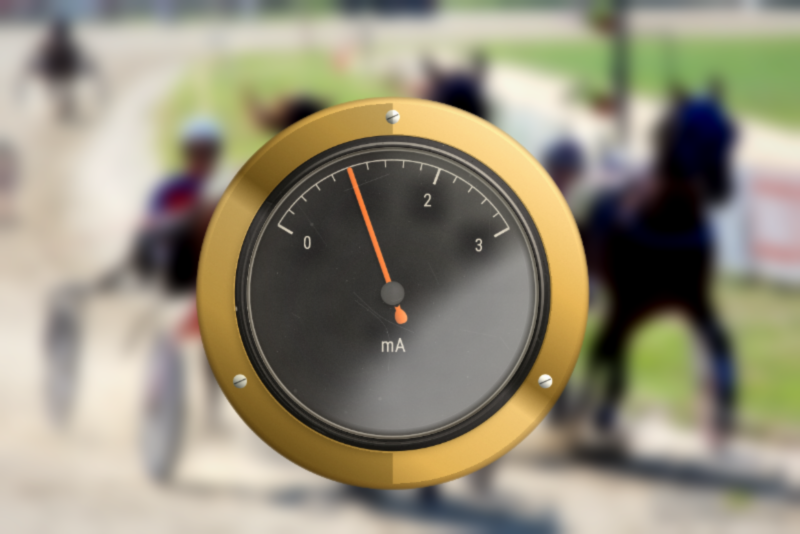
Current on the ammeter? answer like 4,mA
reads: 1,mA
